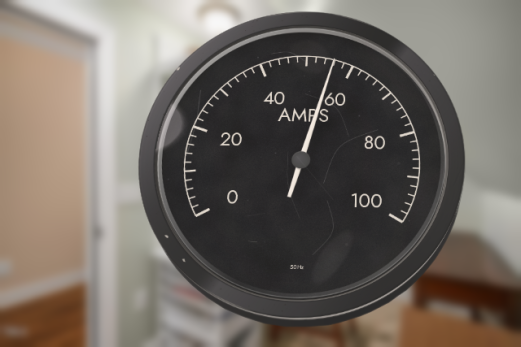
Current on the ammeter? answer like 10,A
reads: 56,A
